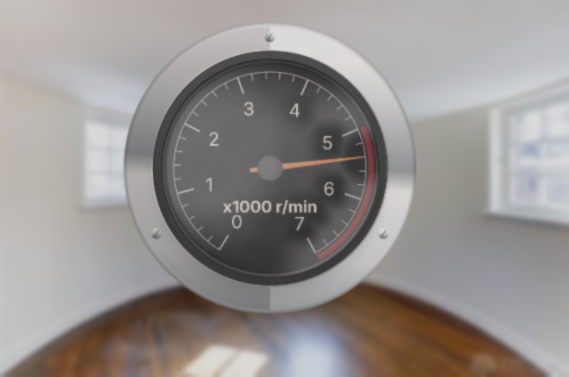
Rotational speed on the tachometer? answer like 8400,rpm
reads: 5400,rpm
